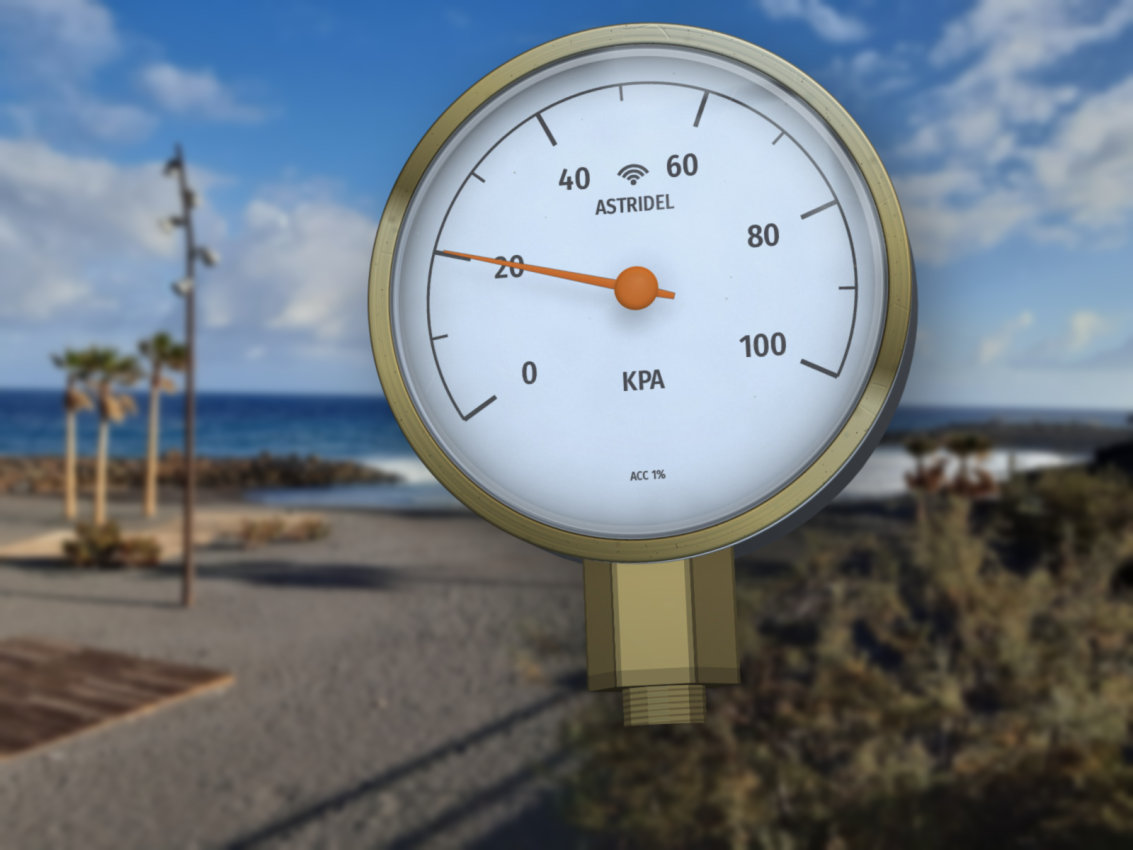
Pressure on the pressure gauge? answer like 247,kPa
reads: 20,kPa
